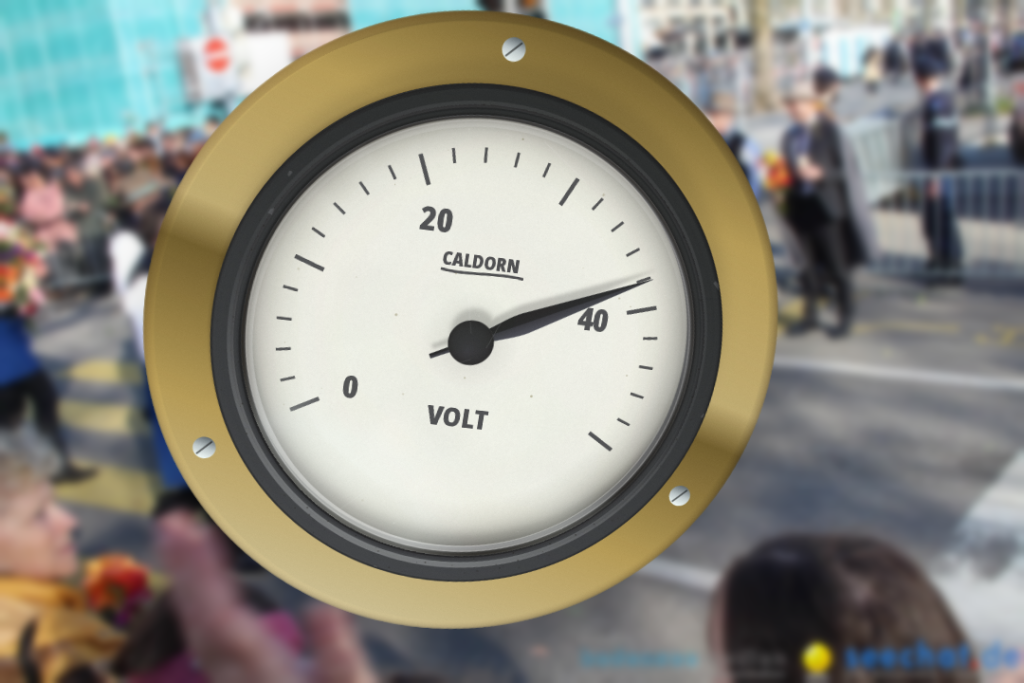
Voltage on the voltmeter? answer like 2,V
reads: 38,V
